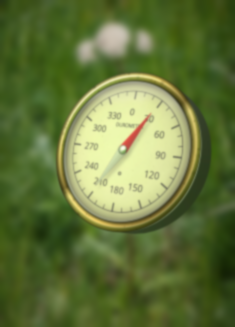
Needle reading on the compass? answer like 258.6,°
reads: 30,°
